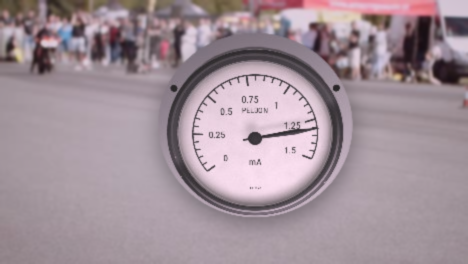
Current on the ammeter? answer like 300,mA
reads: 1.3,mA
